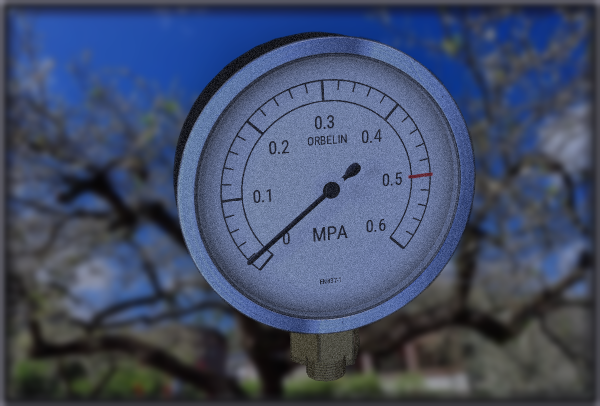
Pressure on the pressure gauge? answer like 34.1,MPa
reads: 0.02,MPa
